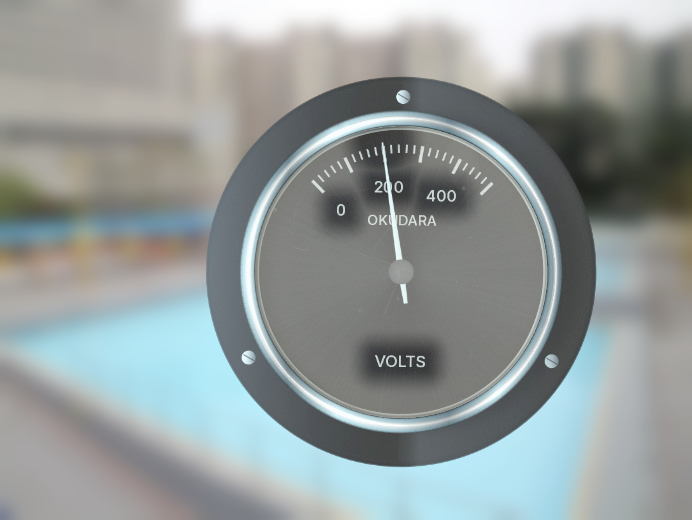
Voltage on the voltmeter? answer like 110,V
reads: 200,V
